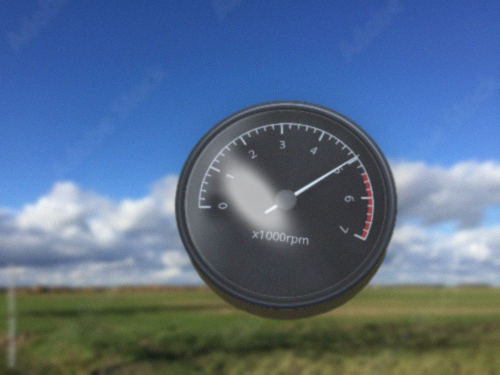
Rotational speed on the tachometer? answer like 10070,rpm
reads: 5000,rpm
